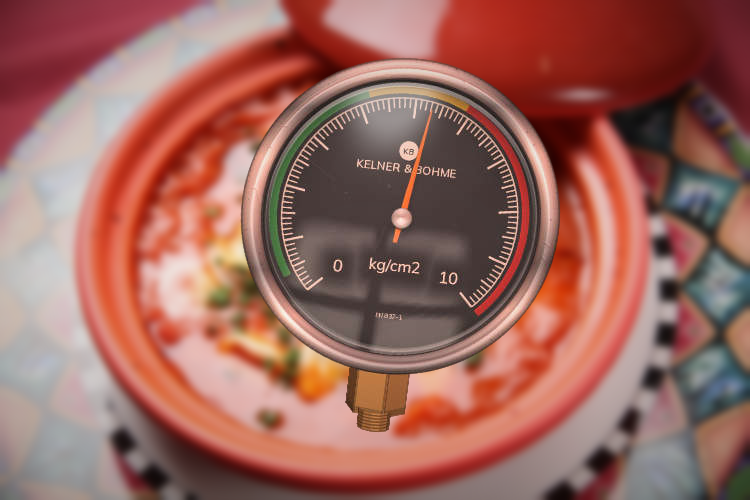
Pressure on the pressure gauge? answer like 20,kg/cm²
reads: 5.3,kg/cm²
